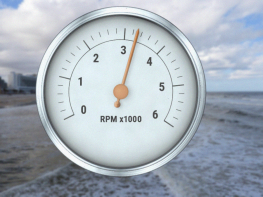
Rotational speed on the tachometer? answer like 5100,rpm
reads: 3300,rpm
